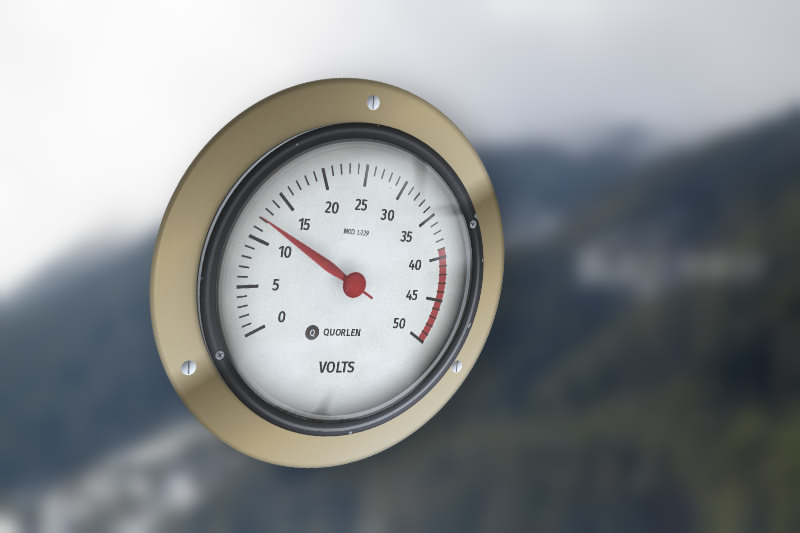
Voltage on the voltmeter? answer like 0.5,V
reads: 12,V
